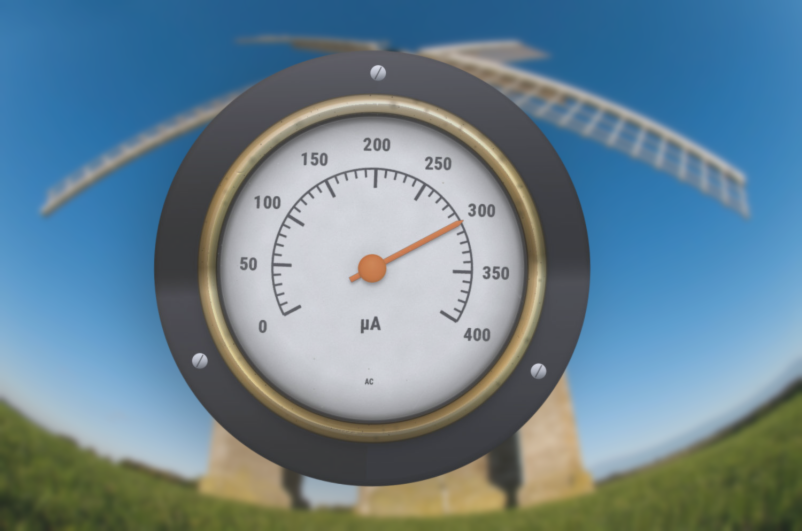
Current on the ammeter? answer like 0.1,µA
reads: 300,µA
